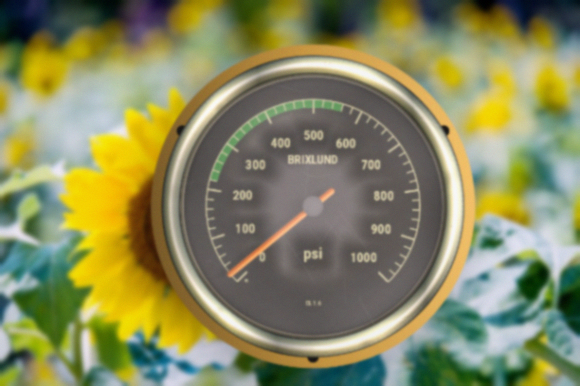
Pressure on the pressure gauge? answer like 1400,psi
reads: 20,psi
